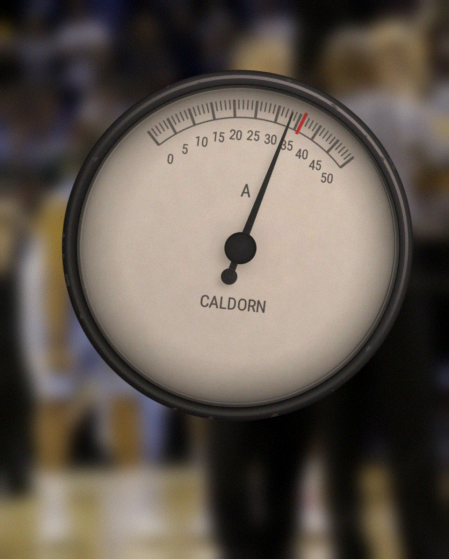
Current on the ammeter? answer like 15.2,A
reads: 33,A
